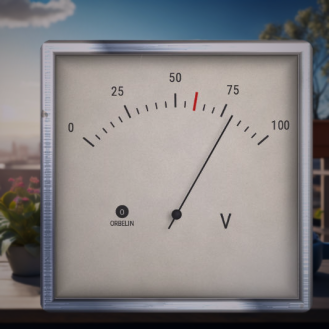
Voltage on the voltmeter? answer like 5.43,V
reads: 80,V
